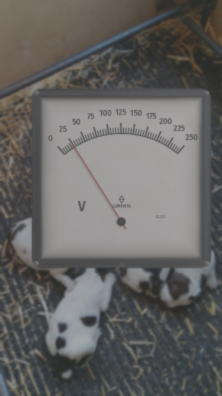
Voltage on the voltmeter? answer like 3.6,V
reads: 25,V
